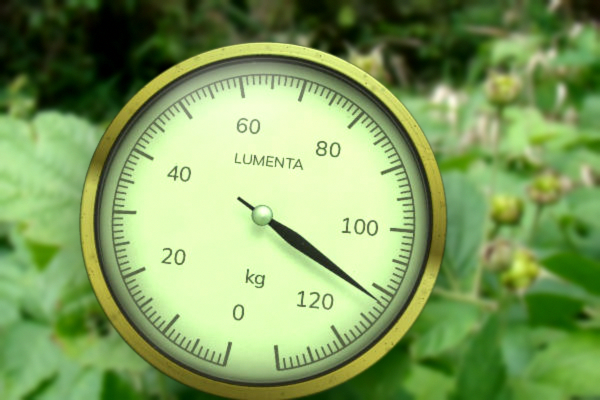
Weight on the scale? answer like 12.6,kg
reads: 112,kg
